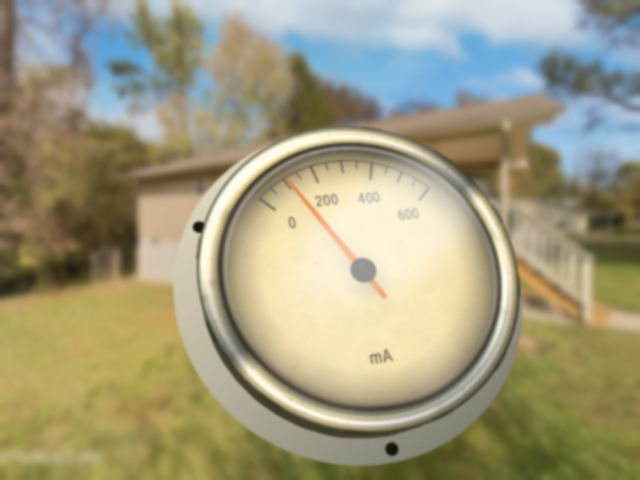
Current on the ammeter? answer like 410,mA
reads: 100,mA
